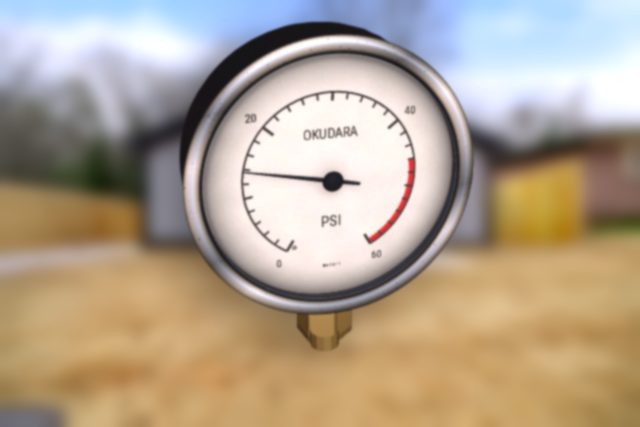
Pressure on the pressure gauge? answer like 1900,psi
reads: 14,psi
